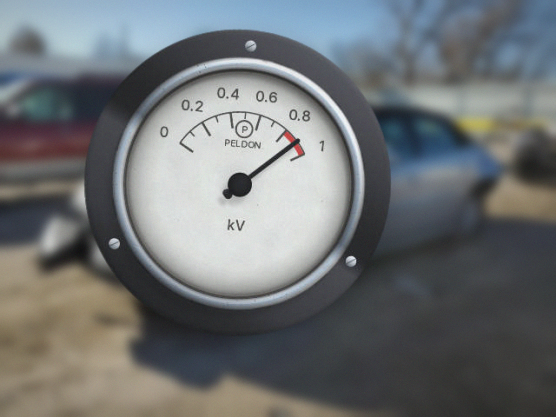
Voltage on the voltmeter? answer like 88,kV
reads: 0.9,kV
